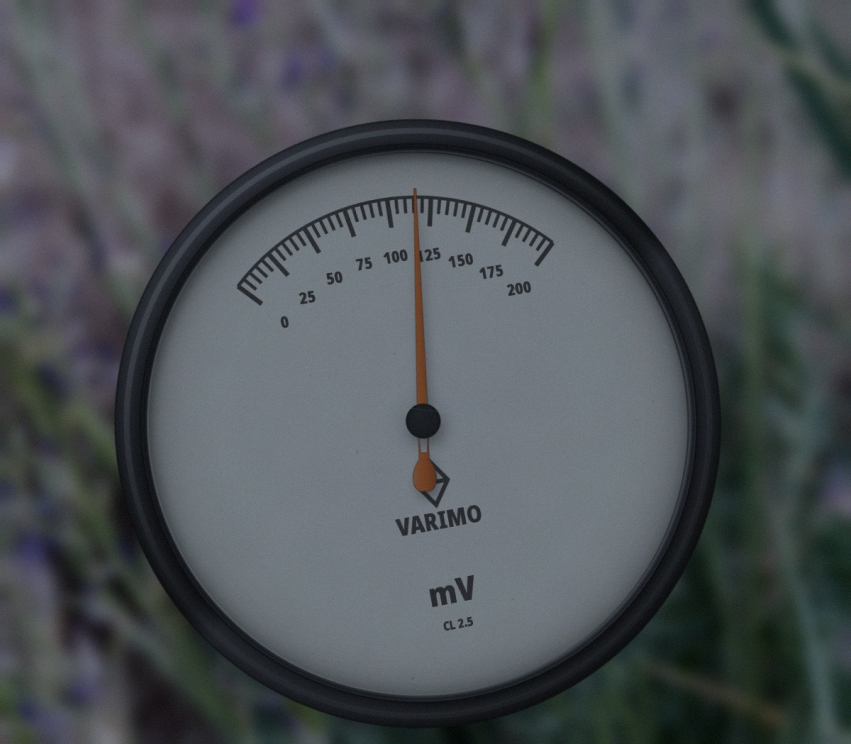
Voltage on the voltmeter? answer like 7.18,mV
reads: 115,mV
